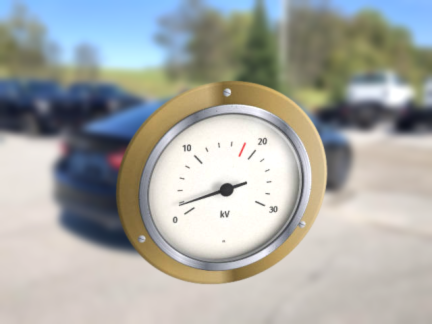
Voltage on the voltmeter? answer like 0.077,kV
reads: 2,kV
